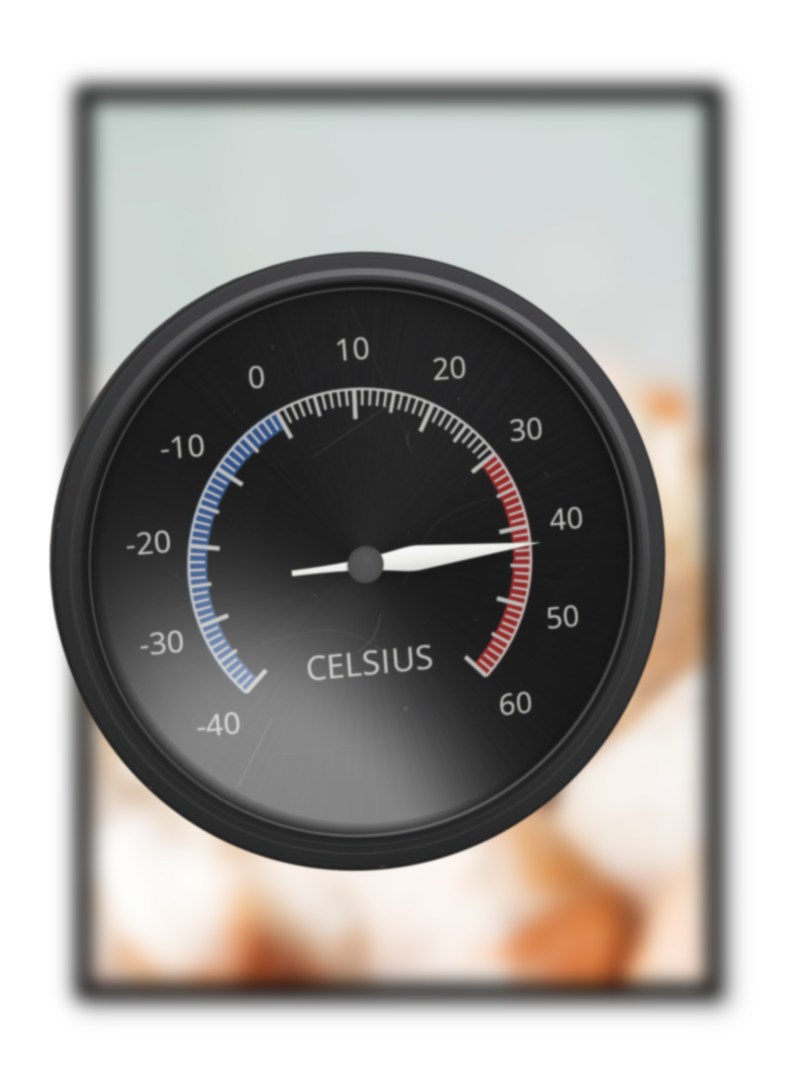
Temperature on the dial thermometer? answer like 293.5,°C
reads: 42,°C
